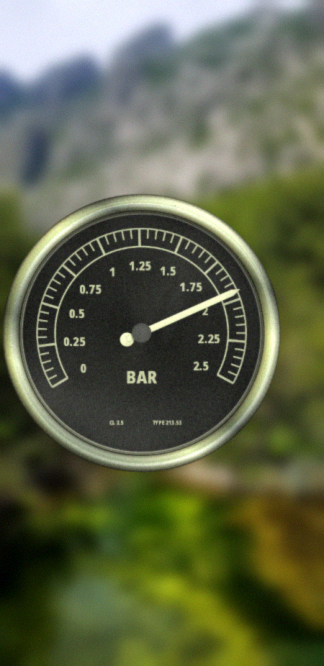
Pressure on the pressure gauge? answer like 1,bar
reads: 1.95,bar
